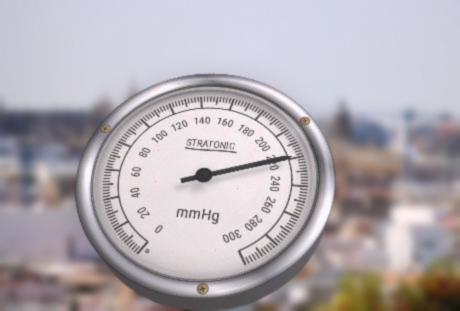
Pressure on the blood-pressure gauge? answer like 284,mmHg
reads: 220,mmHg
